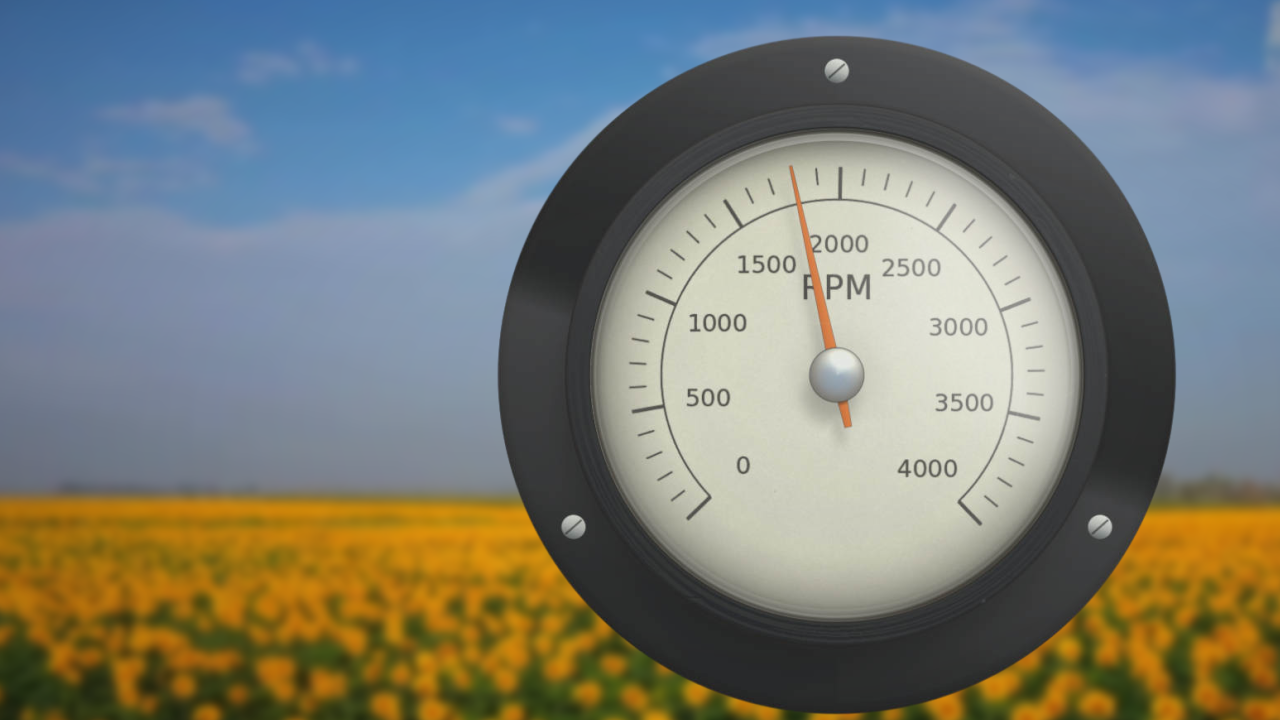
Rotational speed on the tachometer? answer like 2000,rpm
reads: 1800,rpm
